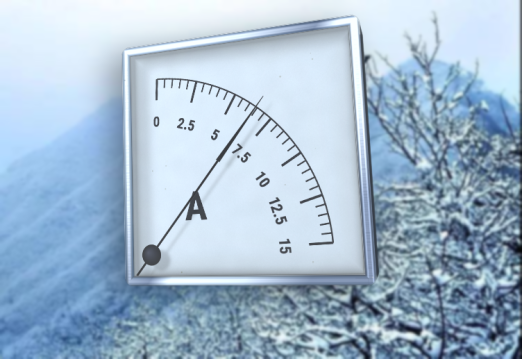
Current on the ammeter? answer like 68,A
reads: 6.5,A
